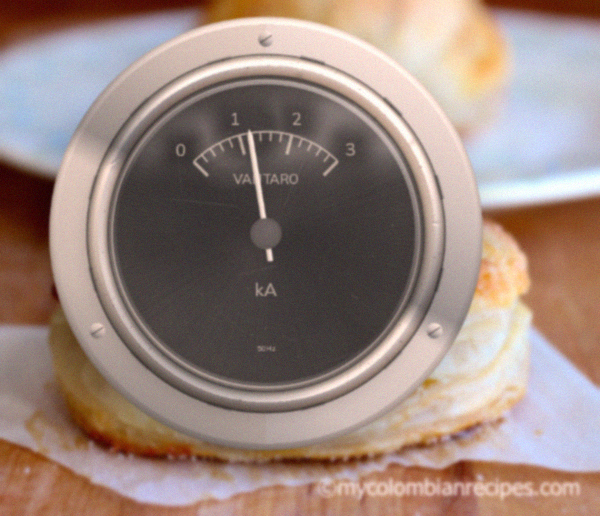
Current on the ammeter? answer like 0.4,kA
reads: 1.2,kA
